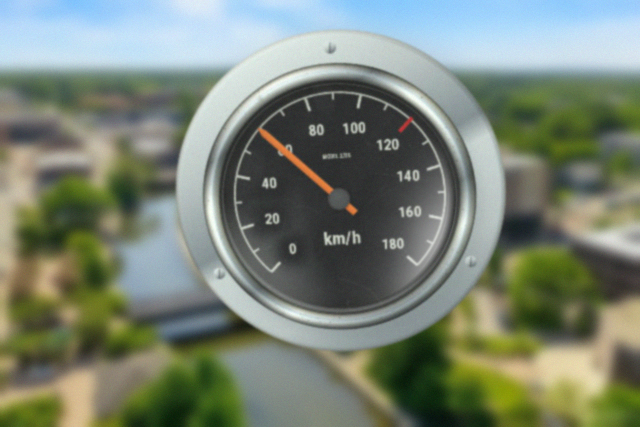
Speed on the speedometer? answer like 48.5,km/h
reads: 60,km/h
